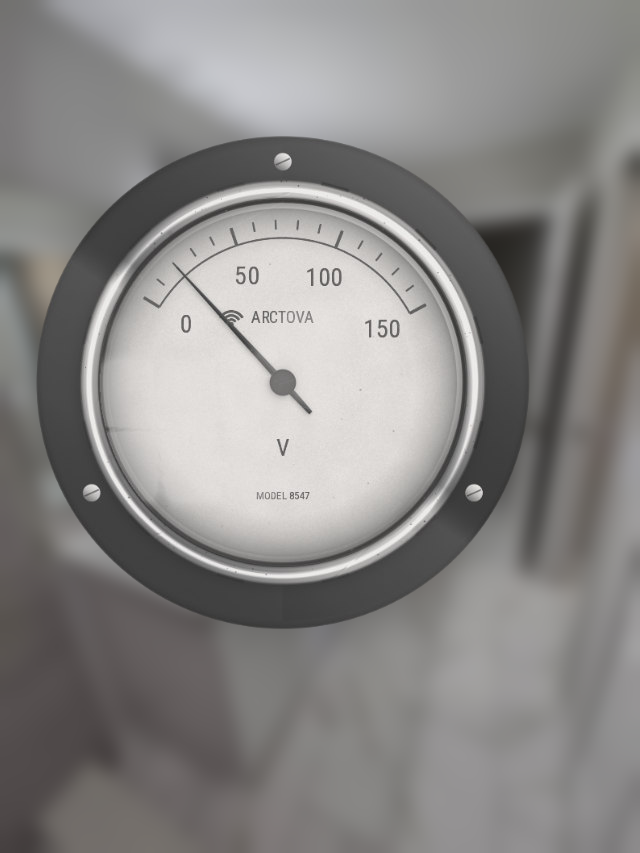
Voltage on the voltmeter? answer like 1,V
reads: 20,V
